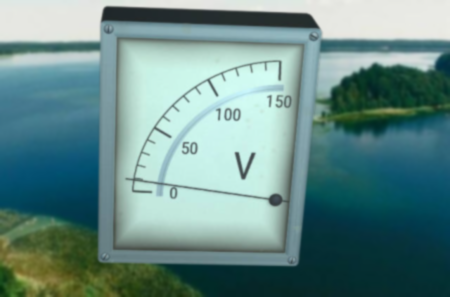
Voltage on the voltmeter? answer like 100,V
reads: 10,V
